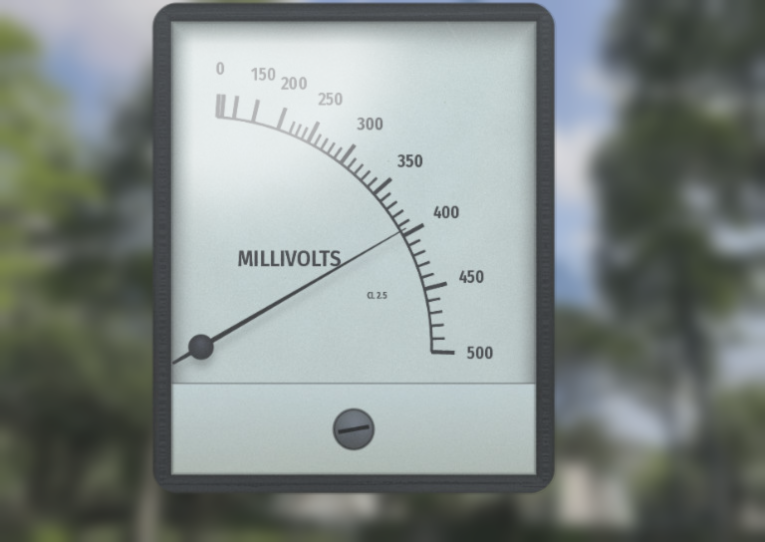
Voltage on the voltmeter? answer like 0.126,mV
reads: 395,mV
